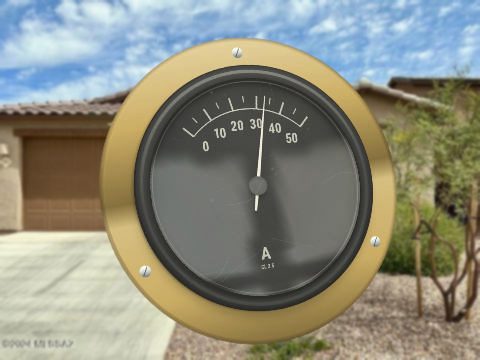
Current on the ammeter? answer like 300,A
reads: 32.5,A
